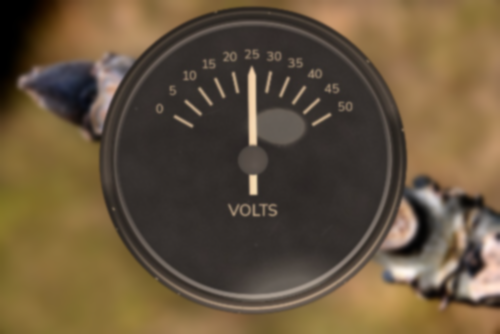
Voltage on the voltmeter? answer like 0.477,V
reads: 25,V
